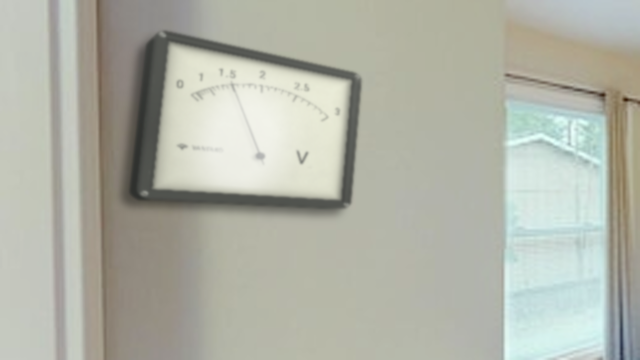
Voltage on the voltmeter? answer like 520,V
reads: 1.5,V
